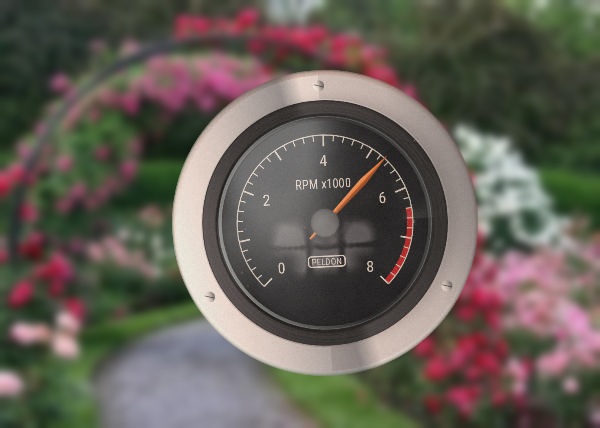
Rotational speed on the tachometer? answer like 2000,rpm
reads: 5300,rpm
